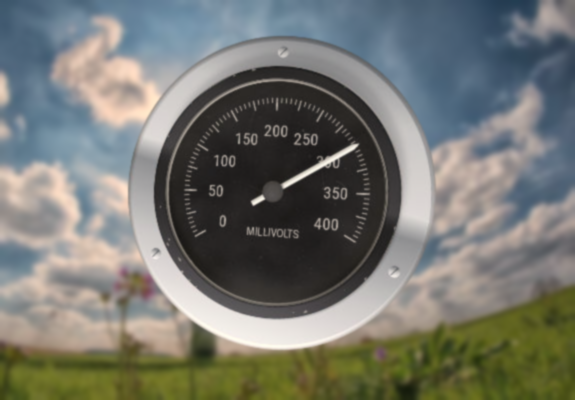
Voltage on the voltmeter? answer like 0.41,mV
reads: 300,mV
